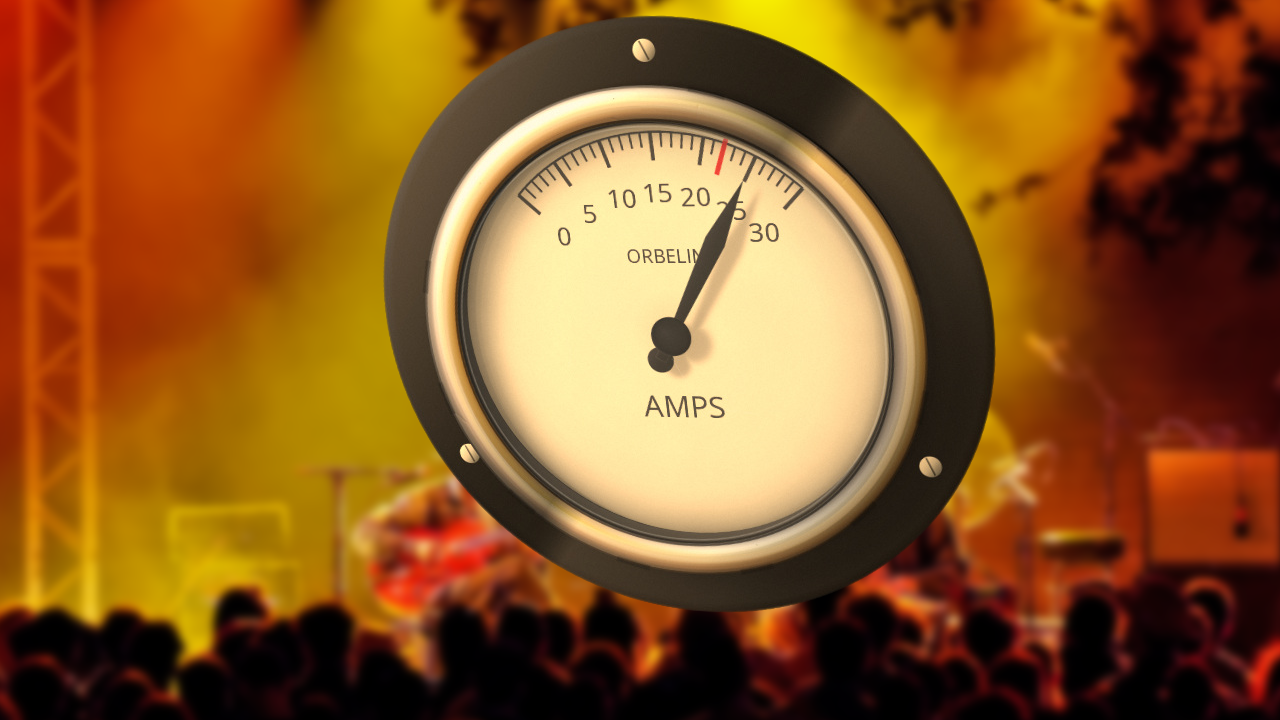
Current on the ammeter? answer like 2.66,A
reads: 25,A
